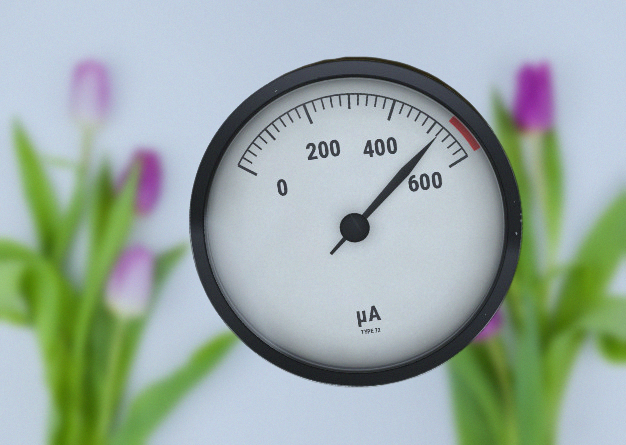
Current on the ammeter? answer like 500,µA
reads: 520,µA
